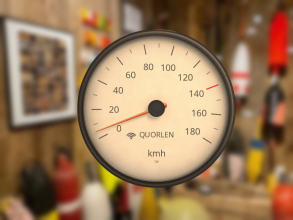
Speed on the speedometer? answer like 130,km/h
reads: 5,km/h
